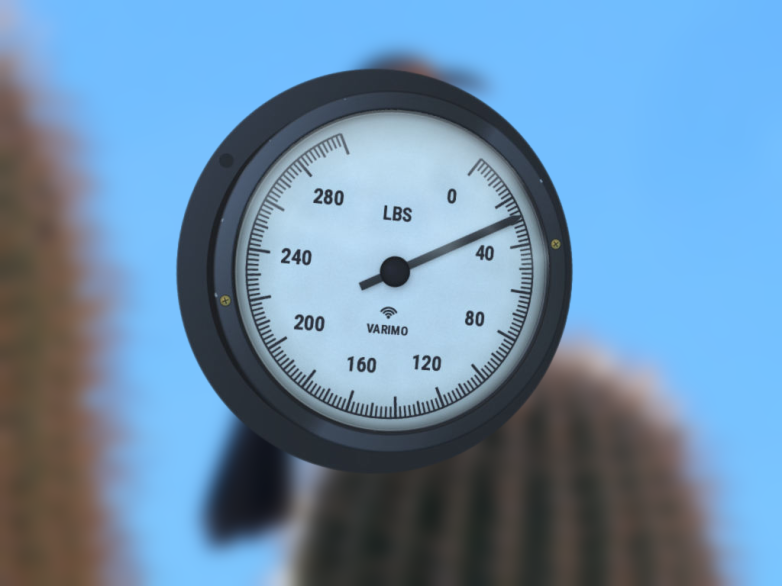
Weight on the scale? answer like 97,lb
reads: 28,lb
